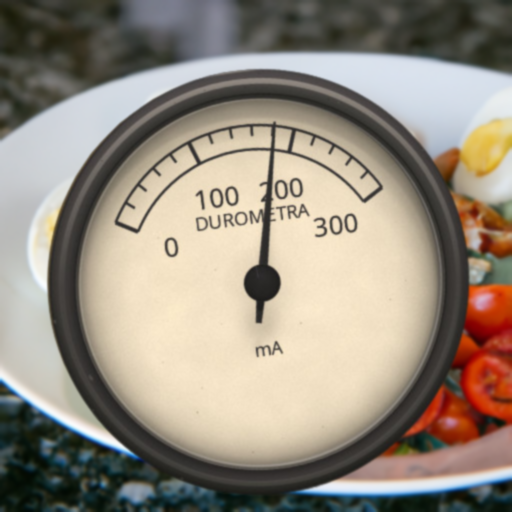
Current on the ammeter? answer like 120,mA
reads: 180,mA
